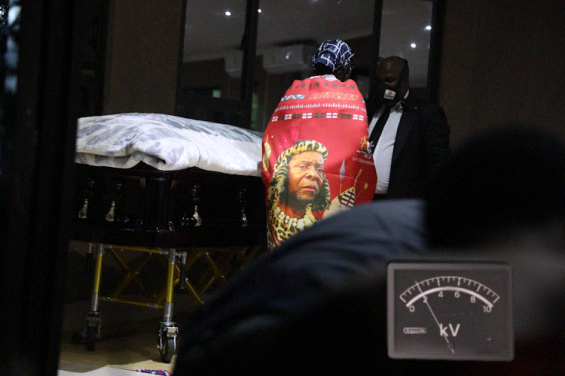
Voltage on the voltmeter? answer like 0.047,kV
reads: 2,kV
